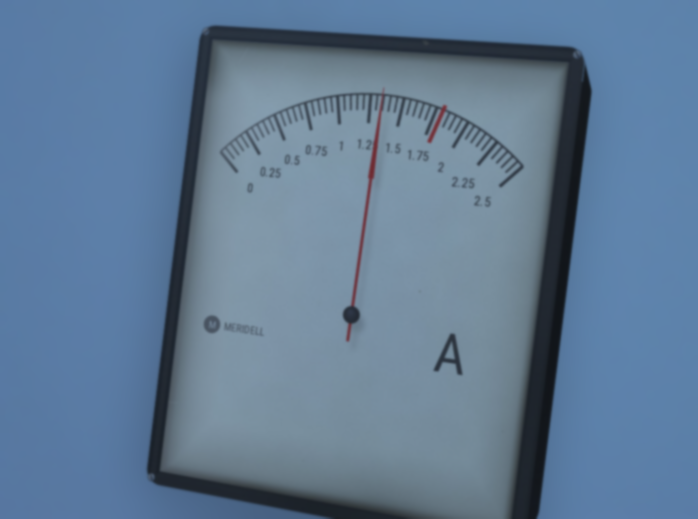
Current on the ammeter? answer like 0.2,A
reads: 1.35,A
